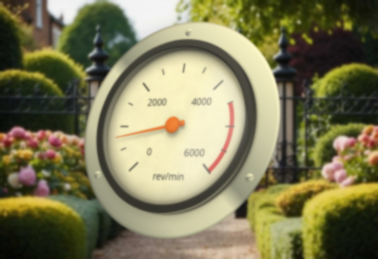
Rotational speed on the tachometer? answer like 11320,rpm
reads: 750,rpm
